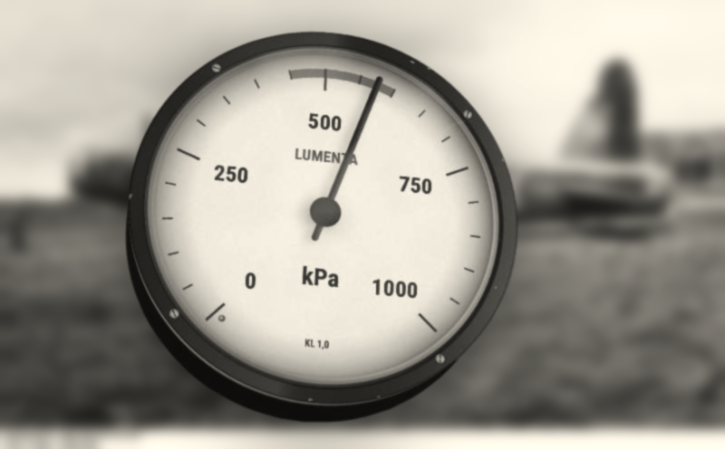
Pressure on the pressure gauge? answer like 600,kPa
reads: 575,kPa
